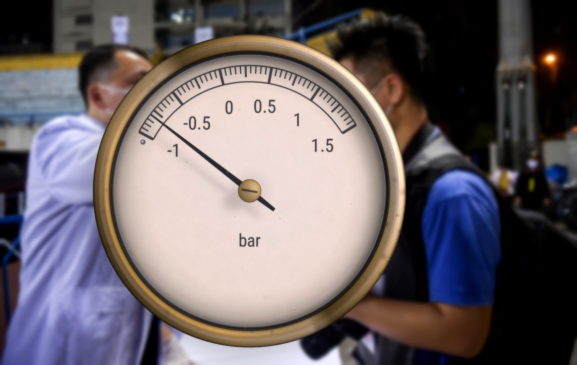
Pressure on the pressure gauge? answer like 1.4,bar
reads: -0.8,bar
